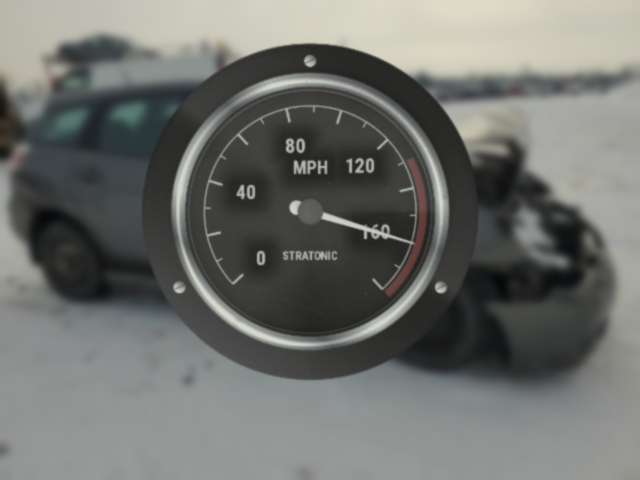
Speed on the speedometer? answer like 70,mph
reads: 160,mph
